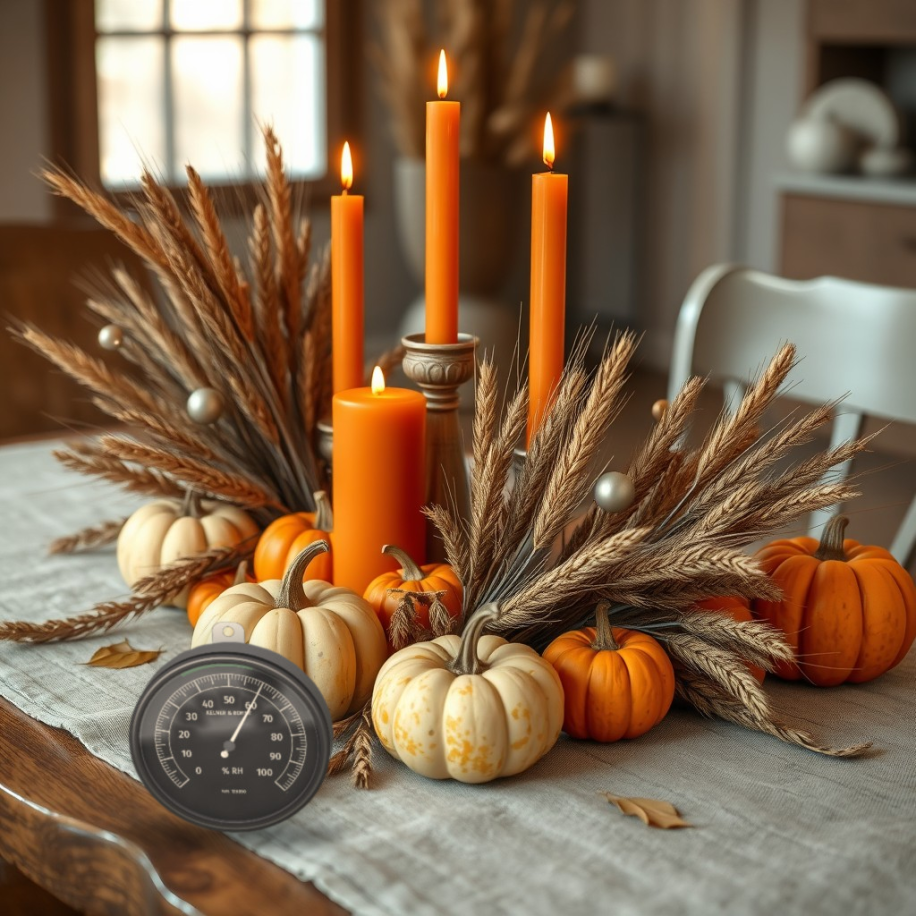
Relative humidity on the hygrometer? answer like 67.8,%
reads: 60,%
